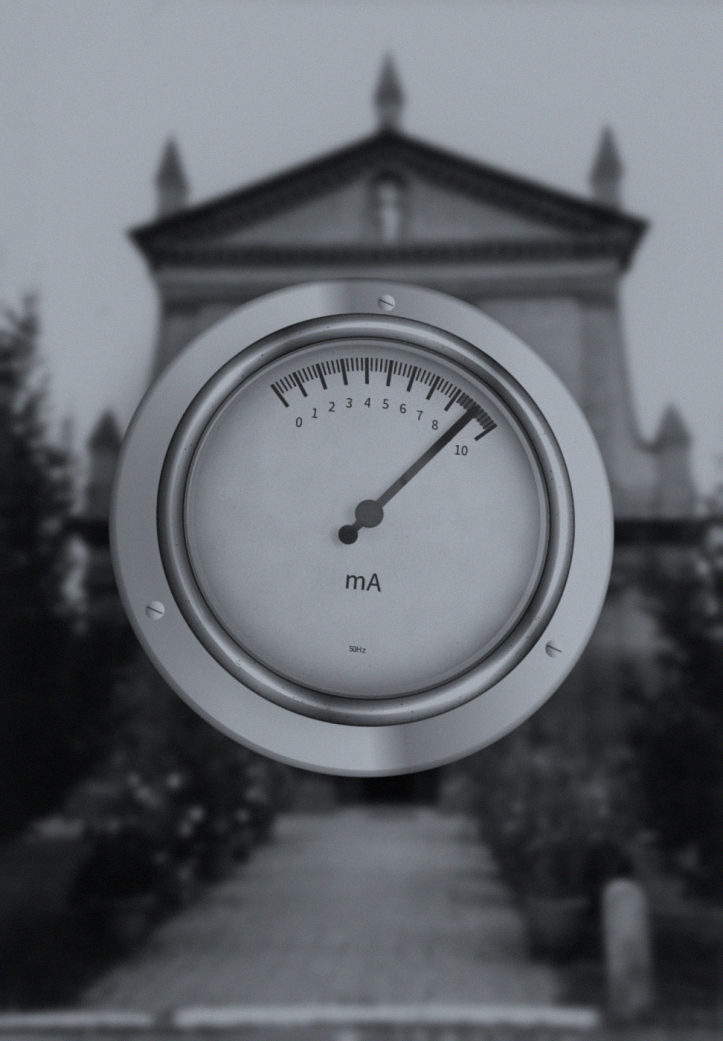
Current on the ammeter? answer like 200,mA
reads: 9,mA
